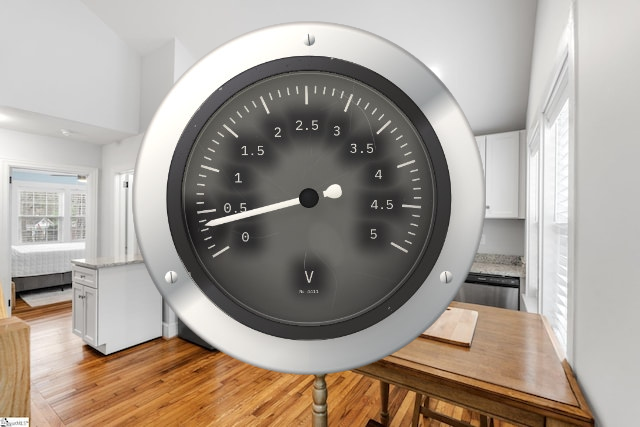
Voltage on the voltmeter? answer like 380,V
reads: 0.35,V
